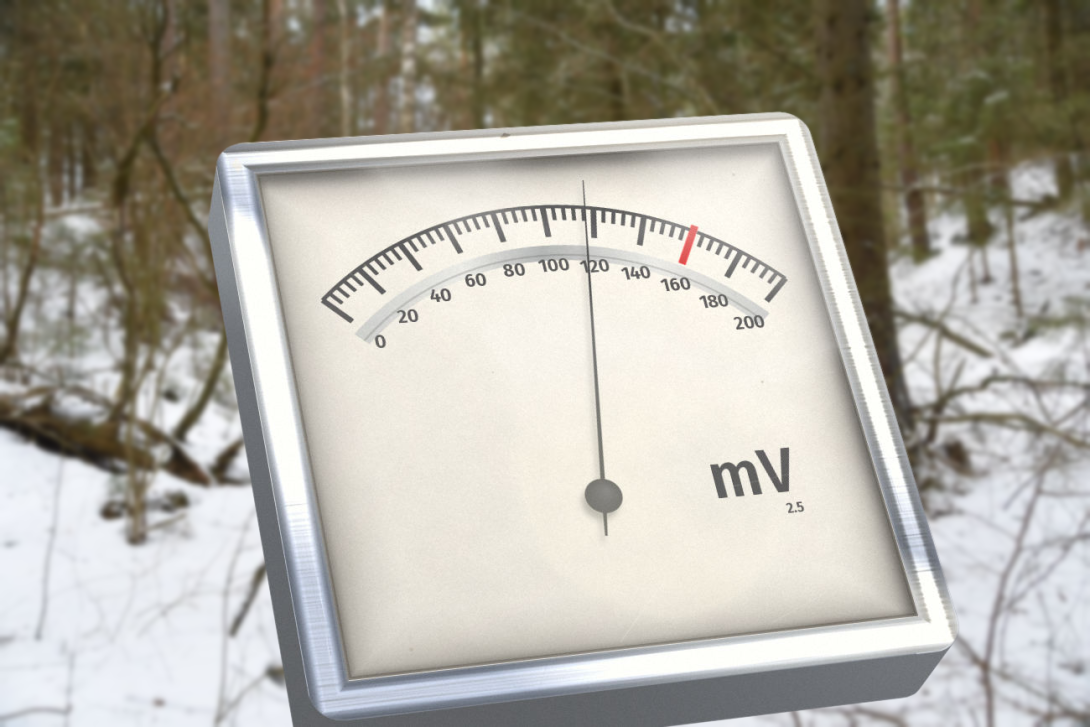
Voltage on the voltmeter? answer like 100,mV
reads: 116,mV
